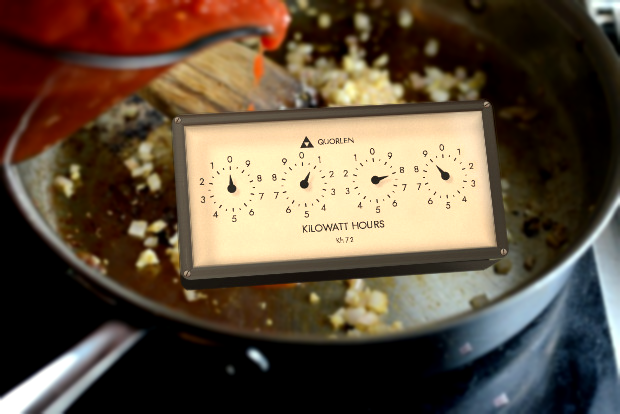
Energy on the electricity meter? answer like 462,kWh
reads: 79,kWh
